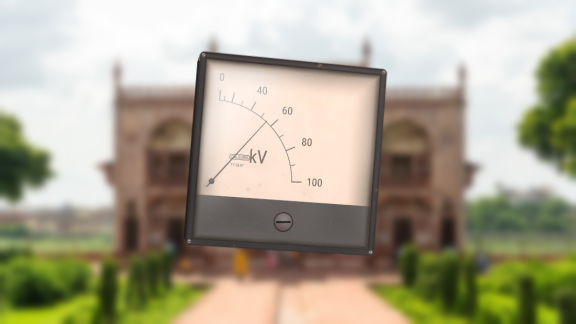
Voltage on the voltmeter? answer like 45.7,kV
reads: 55,kV
